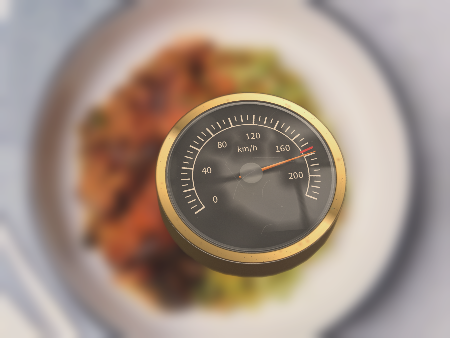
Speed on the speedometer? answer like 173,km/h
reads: 180,km/h
